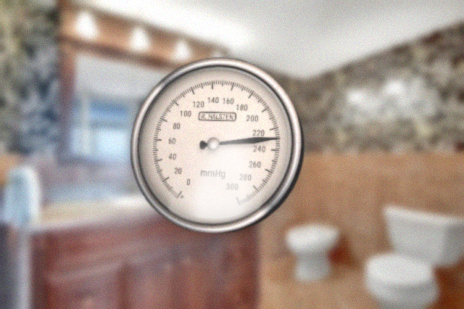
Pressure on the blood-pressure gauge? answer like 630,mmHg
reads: 230,mmHg
